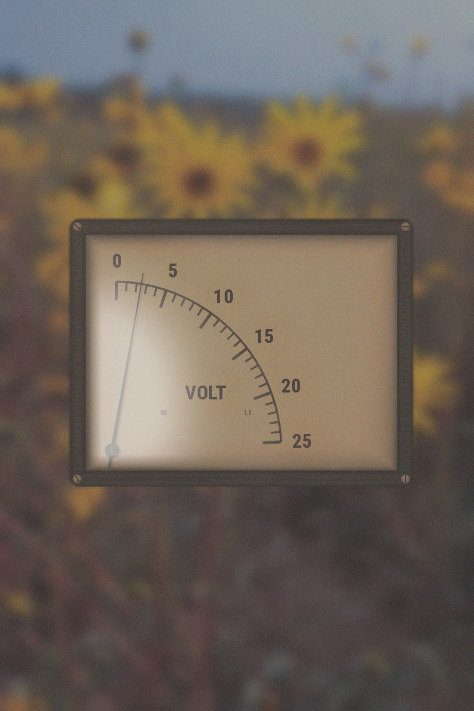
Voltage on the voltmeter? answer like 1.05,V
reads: 2.5,V
